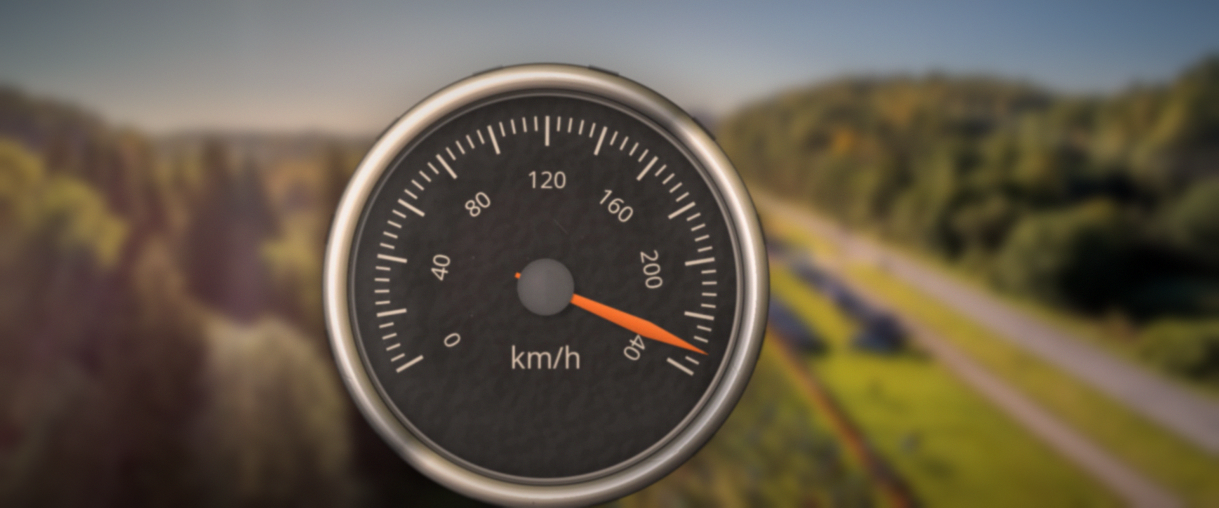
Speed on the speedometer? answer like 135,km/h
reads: 232,km/h
